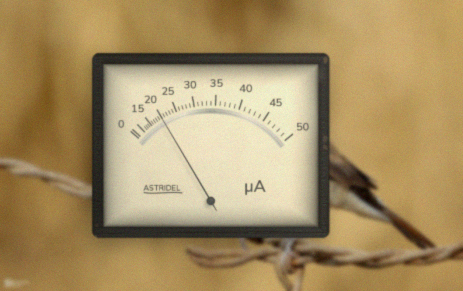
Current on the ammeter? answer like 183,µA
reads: 20,µA
